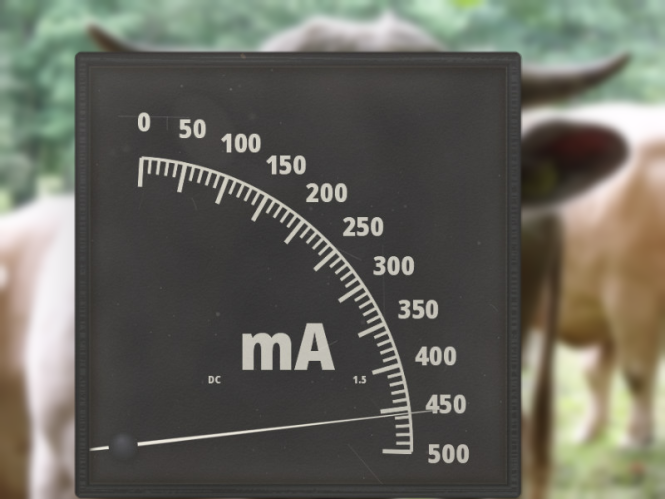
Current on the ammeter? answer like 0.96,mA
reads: 455,mA
